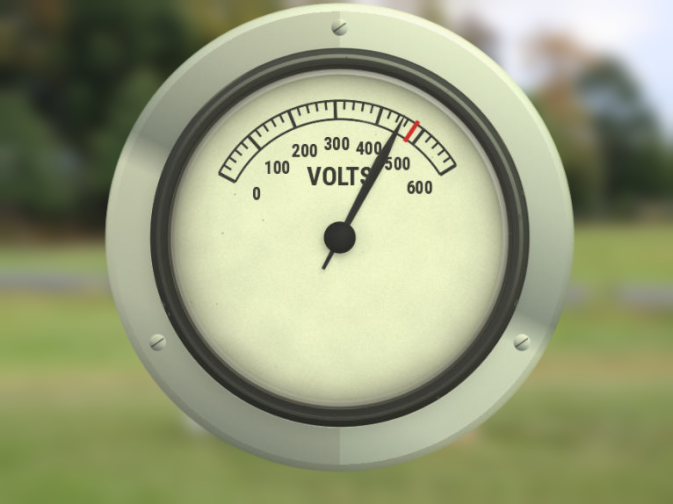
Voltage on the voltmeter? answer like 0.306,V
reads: 450,V
